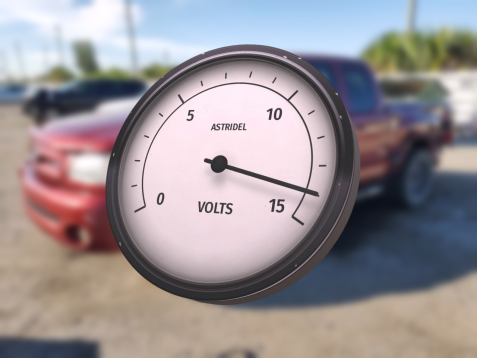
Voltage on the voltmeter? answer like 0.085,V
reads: 14,V
